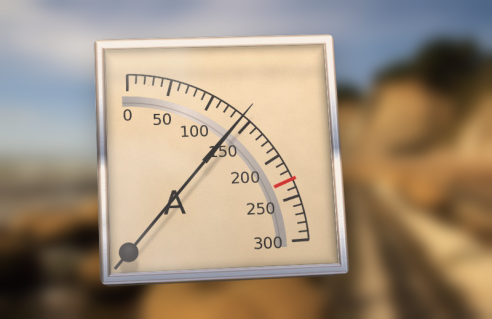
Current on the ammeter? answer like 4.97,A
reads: 140,A
